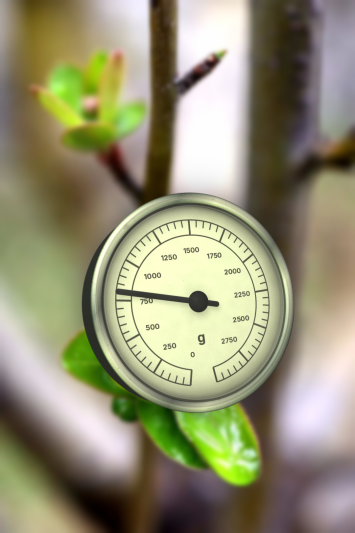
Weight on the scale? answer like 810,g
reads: 800,g
